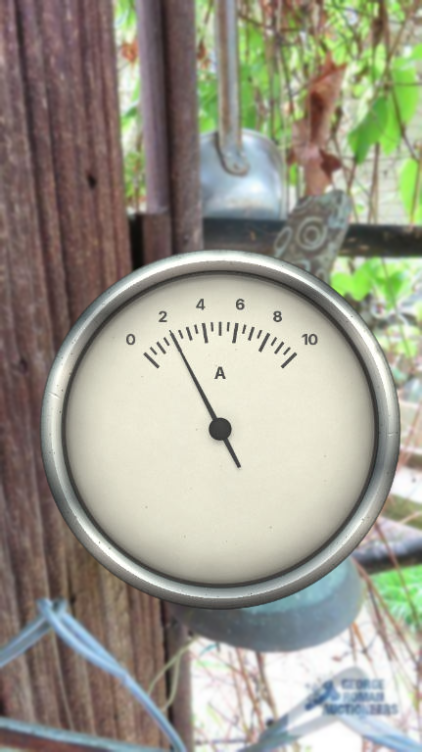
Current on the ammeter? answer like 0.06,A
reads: 2,A
